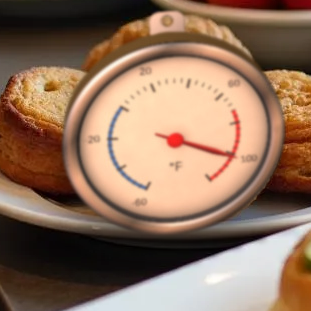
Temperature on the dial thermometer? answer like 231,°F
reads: 100,°F
